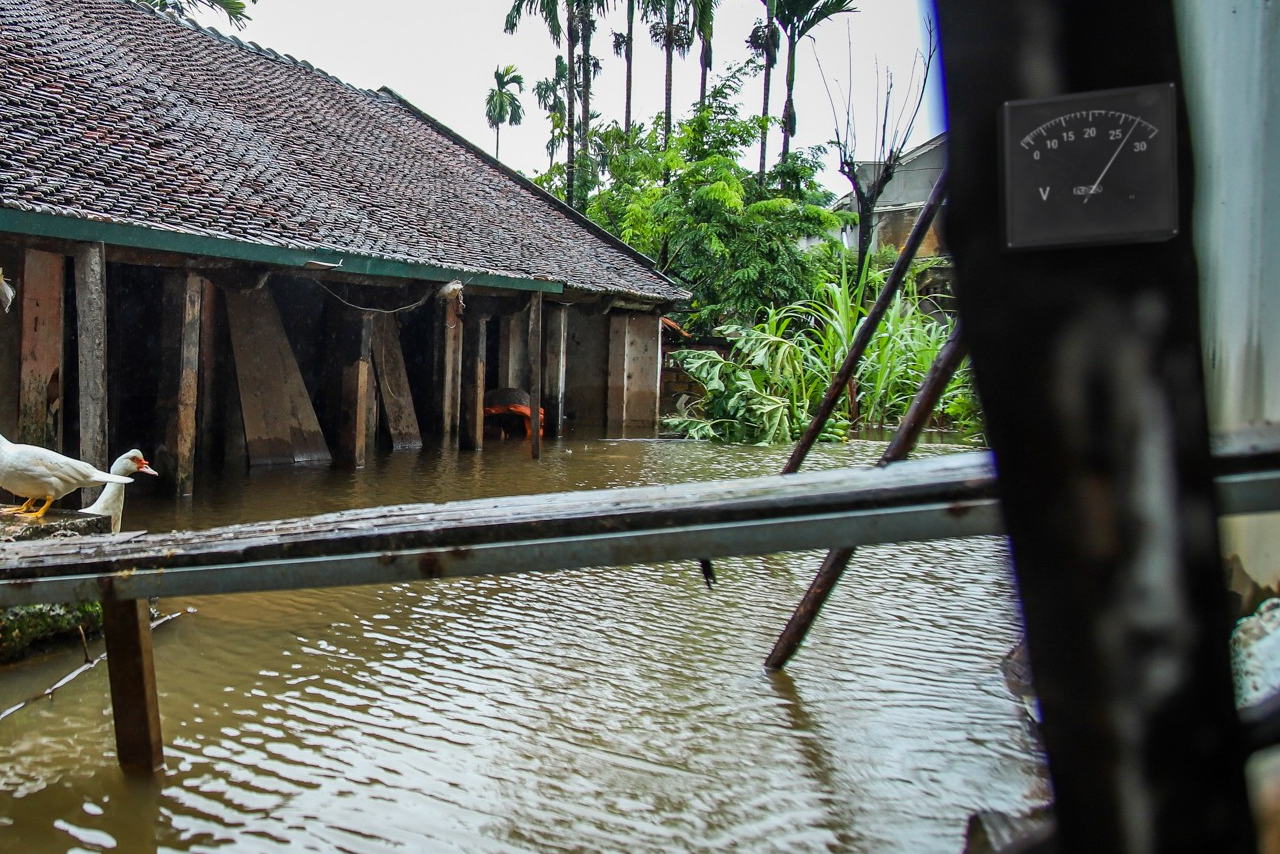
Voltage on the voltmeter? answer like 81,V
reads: 27,V
